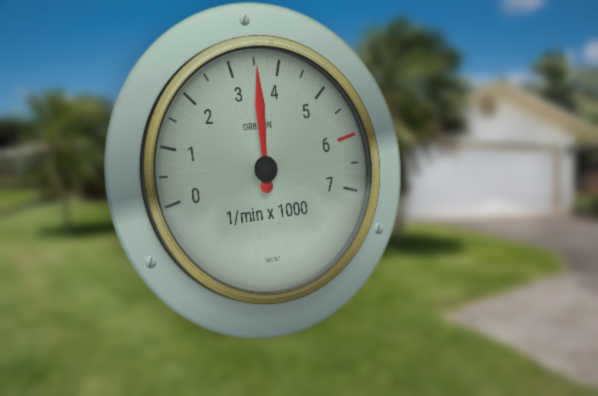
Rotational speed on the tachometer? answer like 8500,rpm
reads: 3500,rpm
